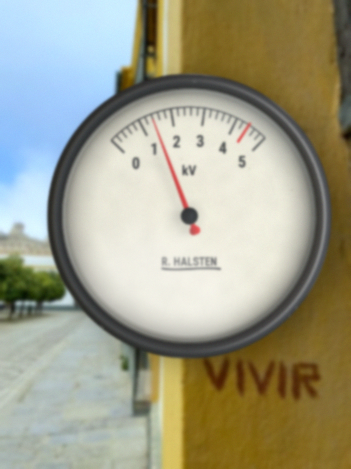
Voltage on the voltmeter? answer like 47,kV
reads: 1.4,kV
